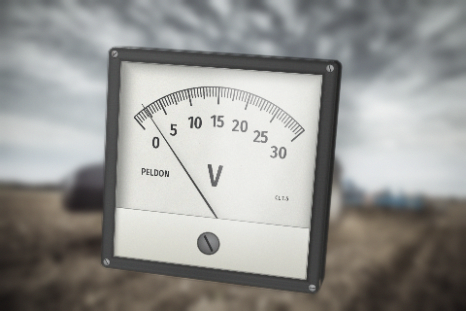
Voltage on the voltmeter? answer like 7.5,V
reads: 2.5,V
